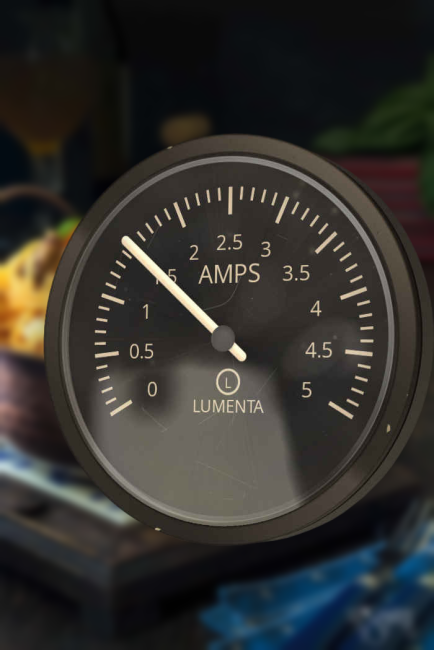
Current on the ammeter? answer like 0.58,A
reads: 1.5,A
